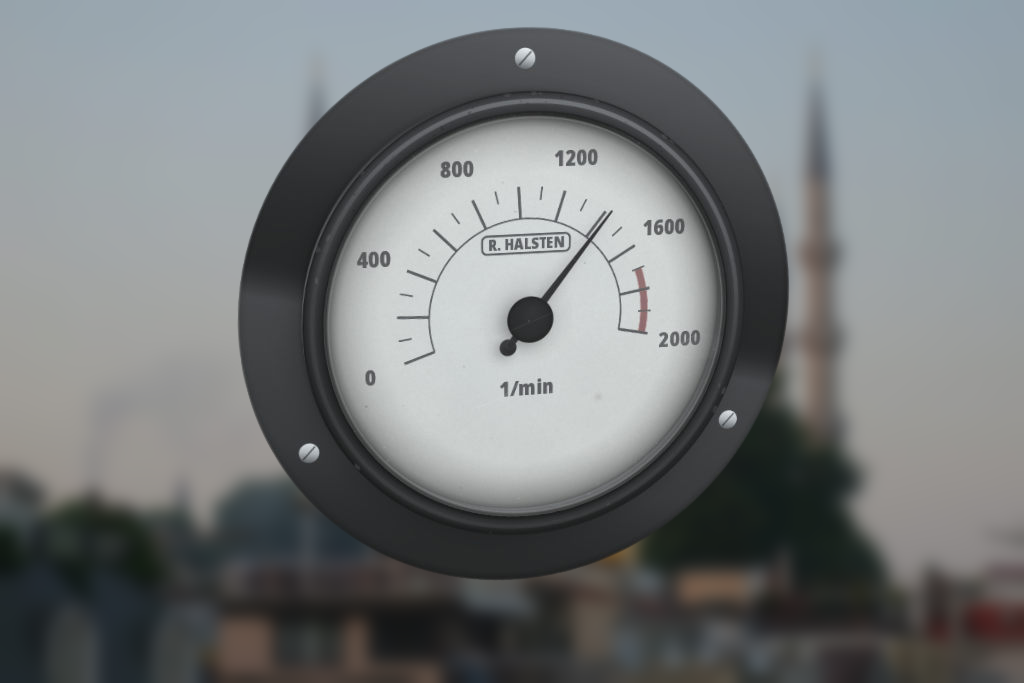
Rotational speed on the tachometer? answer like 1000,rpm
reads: 1400,rpm
